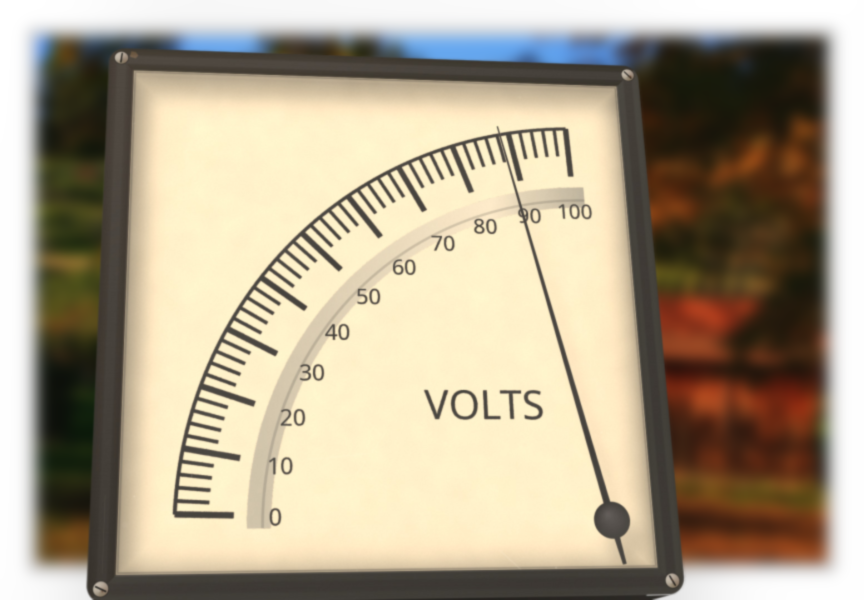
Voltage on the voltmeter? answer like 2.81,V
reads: 88,V
